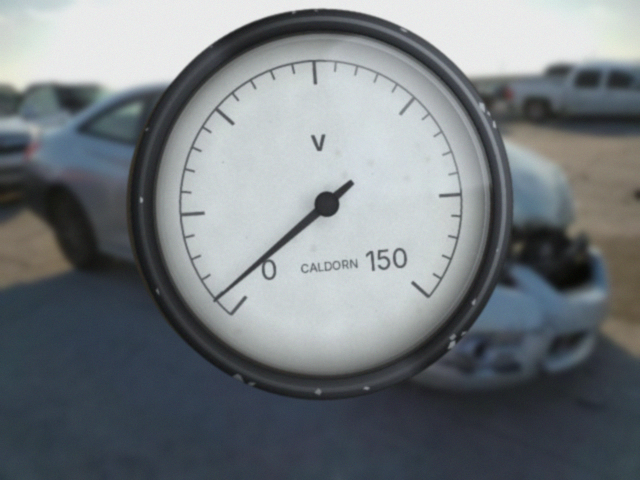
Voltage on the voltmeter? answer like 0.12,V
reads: 5,V
